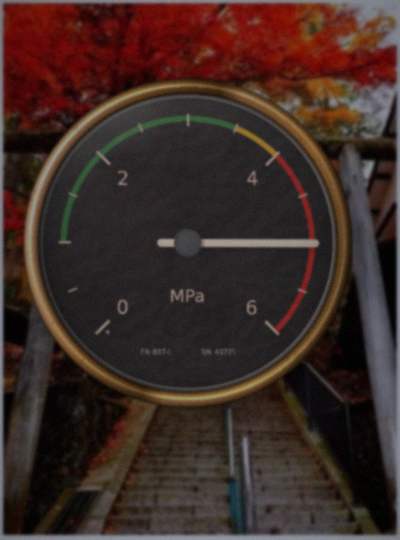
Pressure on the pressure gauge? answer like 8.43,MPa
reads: 5,MPa
